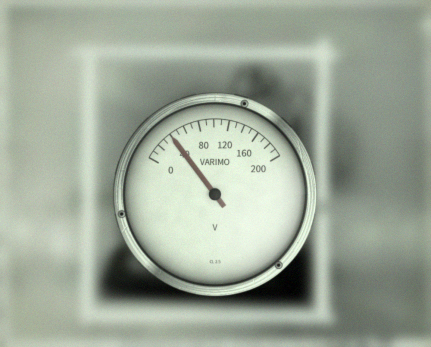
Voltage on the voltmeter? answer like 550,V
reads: 40,V
